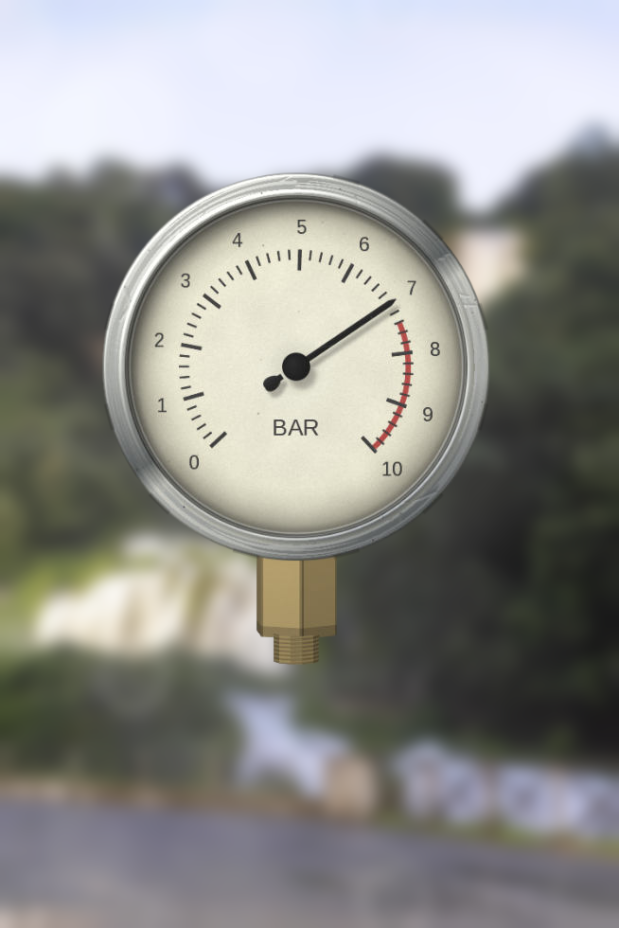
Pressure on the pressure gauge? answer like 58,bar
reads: 7,bar
